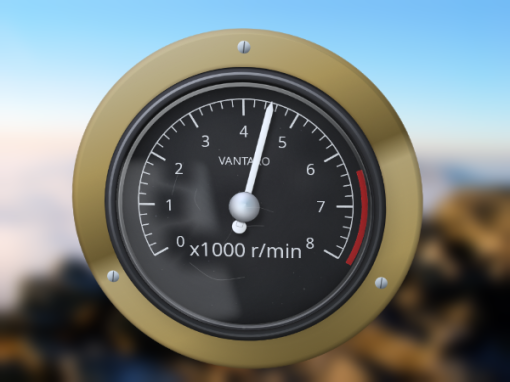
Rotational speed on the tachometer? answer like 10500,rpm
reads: 4500,rpm
